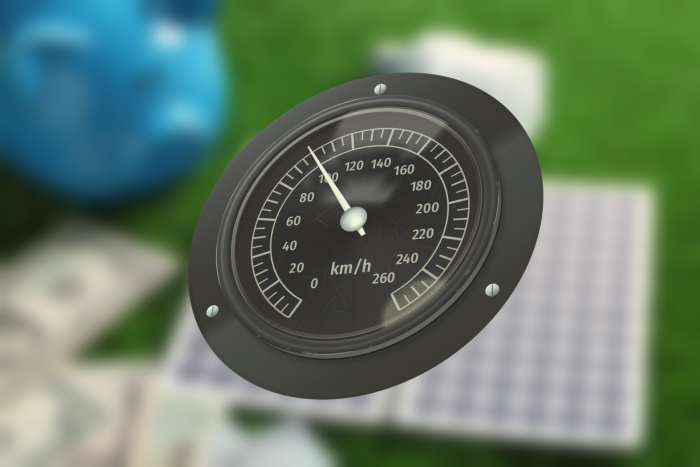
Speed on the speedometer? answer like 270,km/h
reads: 100,km/h
